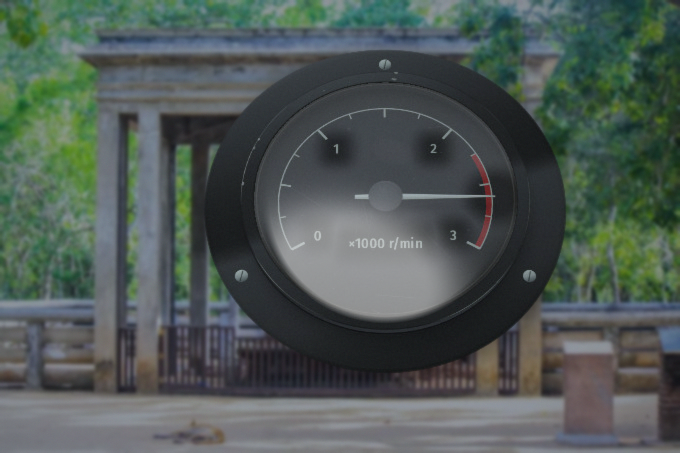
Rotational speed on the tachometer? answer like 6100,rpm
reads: 2625,rpm
